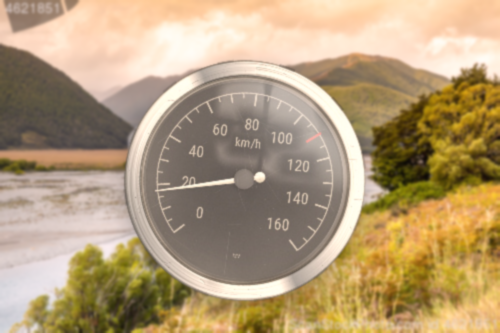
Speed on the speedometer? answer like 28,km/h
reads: 17.5,km/h
